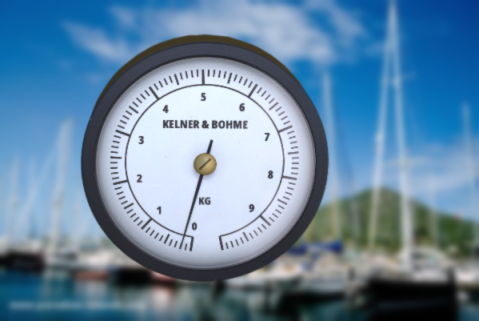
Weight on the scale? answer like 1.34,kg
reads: 0.2,kg
